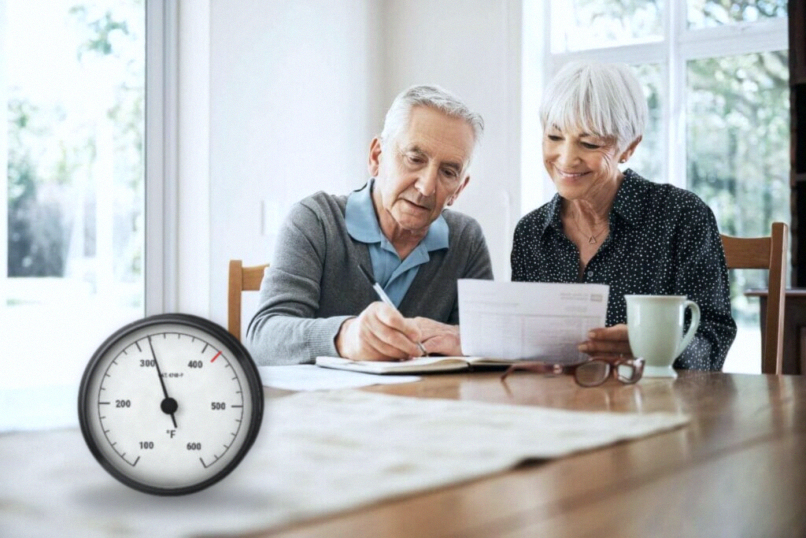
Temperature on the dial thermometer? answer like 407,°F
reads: 320,°F
